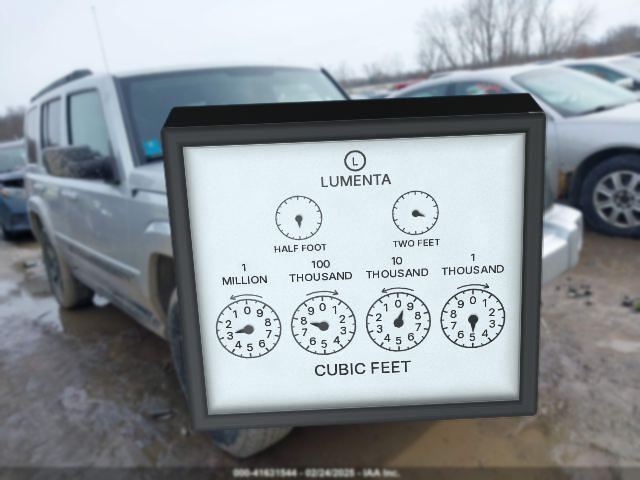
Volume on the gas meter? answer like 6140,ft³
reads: 279500,ft³
